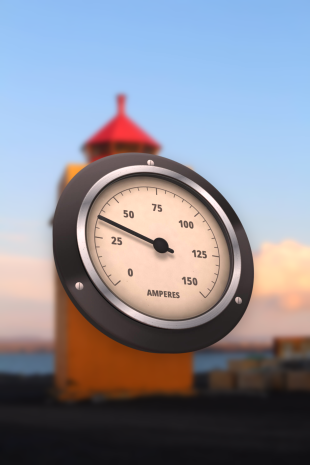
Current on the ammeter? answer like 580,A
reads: 35,A
